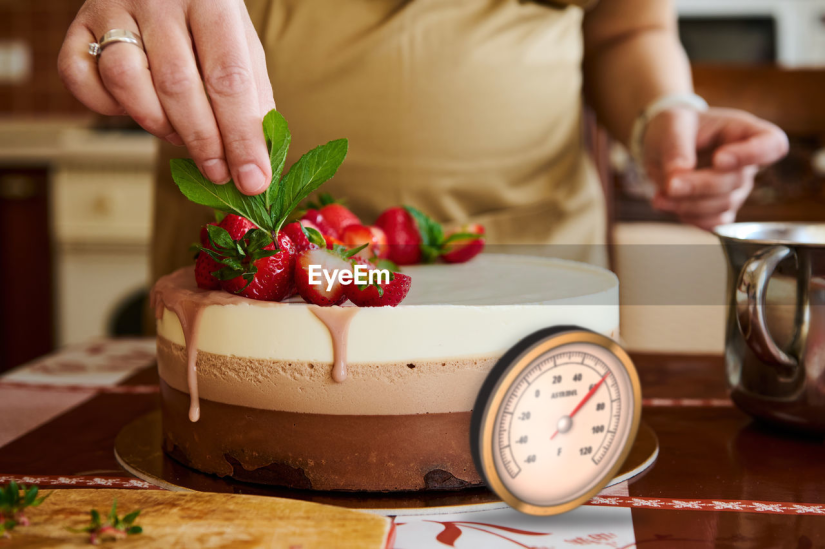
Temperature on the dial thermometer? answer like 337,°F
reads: 60,°F
